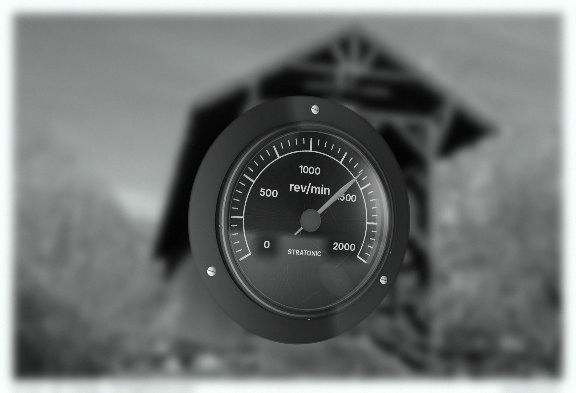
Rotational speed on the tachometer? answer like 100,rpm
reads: 1400,rpm
